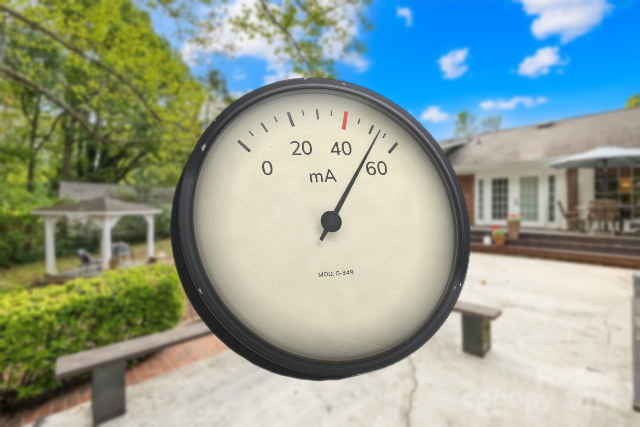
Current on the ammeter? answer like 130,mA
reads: 52.5,mA
